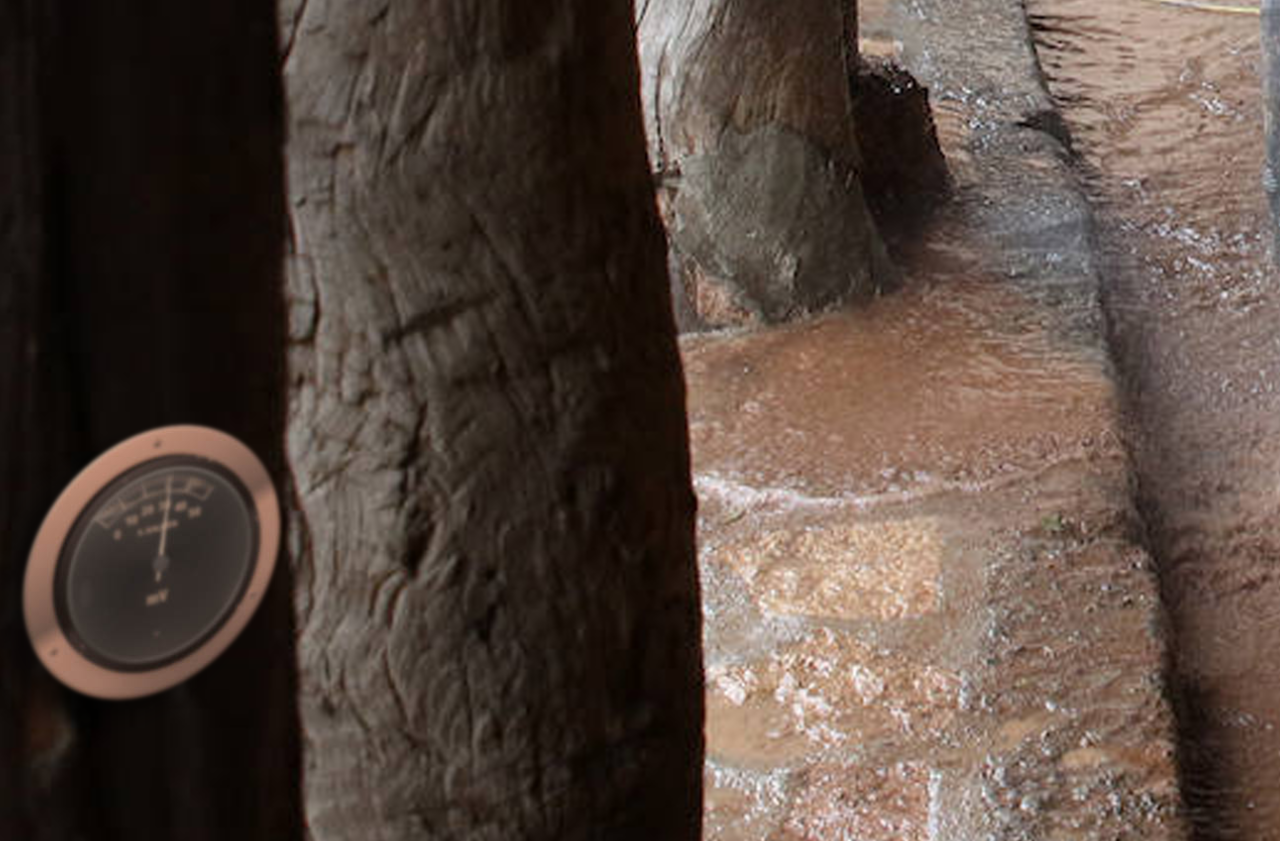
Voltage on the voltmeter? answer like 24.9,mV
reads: 30,mV
